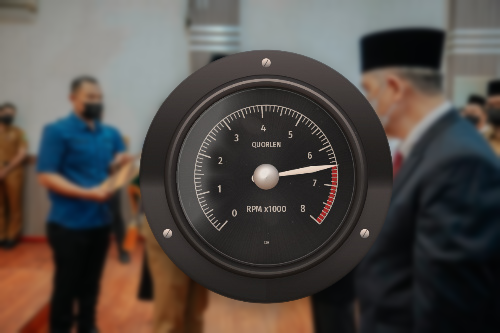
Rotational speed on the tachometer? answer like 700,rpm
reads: 6500,rpm
